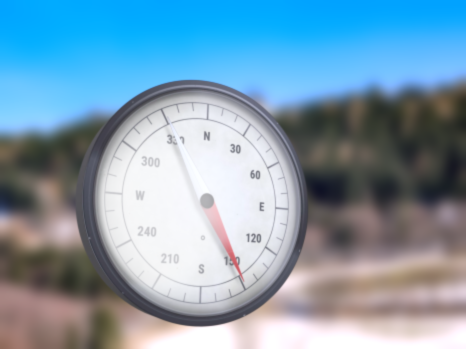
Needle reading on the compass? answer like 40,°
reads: 150,°
